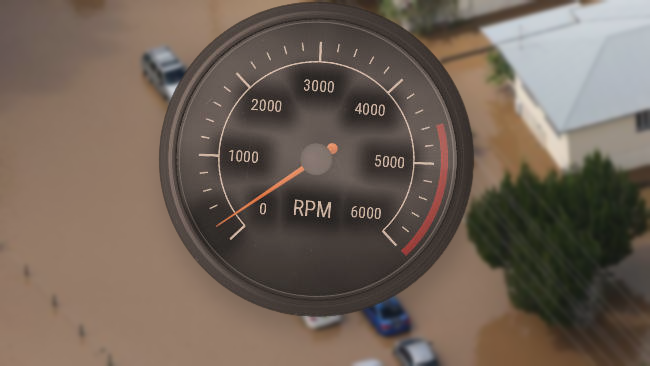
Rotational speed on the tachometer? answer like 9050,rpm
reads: 200,rpm
